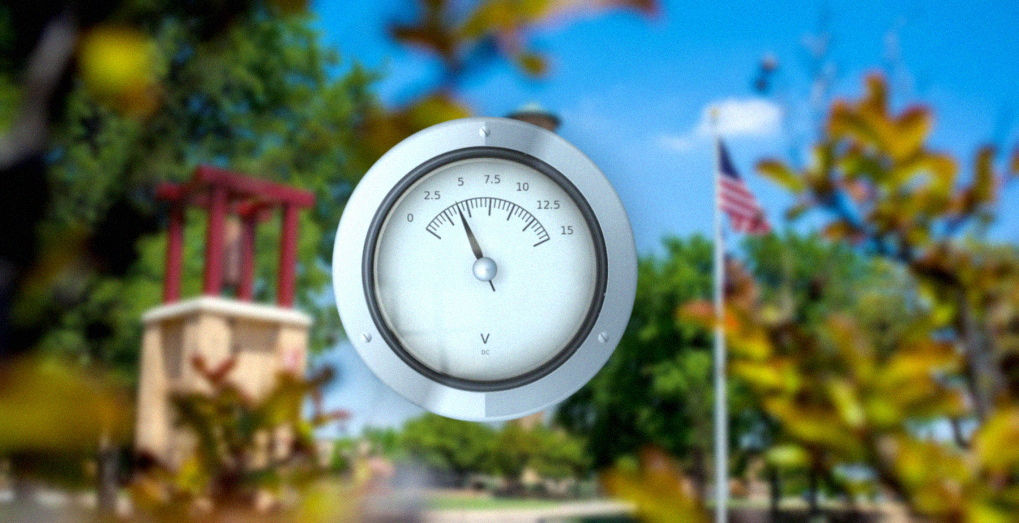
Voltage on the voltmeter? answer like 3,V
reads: 4,V
